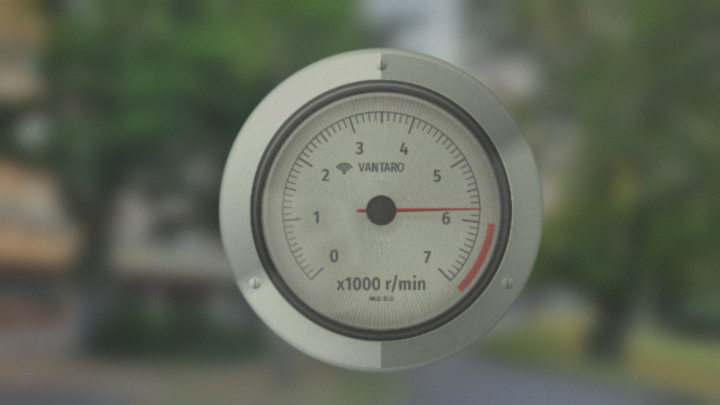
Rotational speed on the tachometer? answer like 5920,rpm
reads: 5800,rpm
